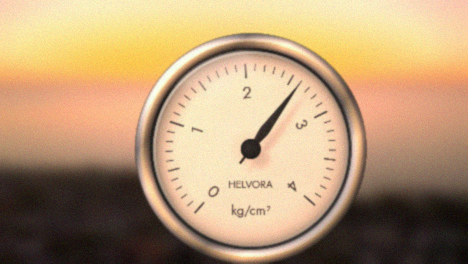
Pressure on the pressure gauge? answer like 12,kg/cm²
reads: 2.6,kg/cm²
